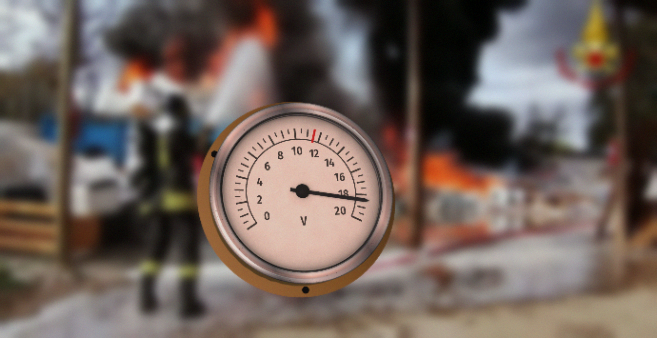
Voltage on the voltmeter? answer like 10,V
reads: 18.5,V
